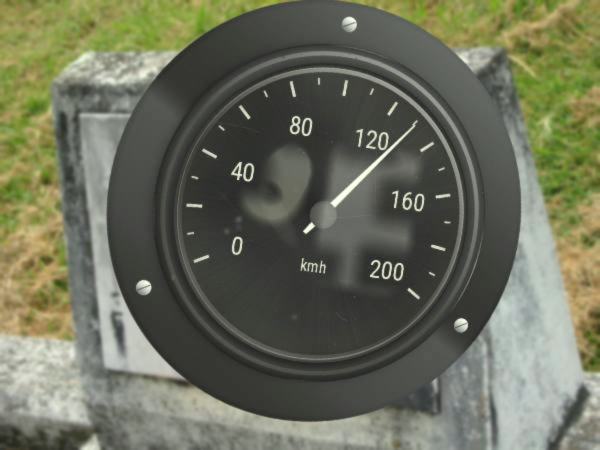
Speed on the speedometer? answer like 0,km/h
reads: 130,km/h
